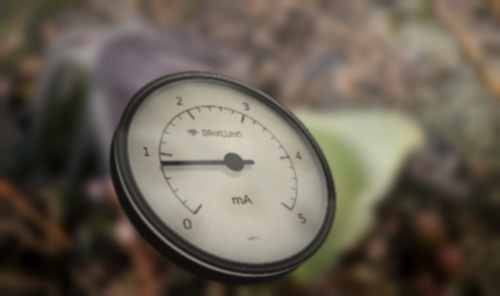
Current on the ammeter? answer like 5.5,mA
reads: 0.8,mA
